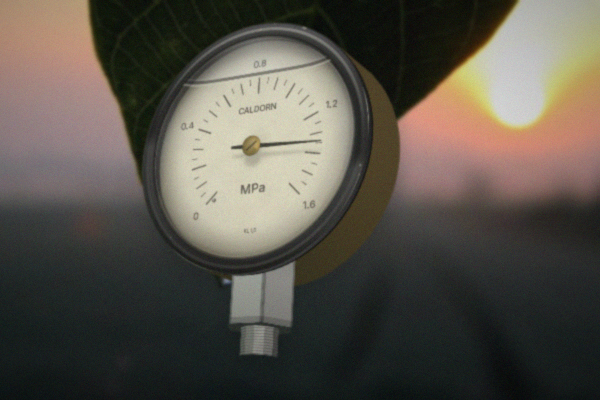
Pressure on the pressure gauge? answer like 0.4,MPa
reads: 1.35,MPa
